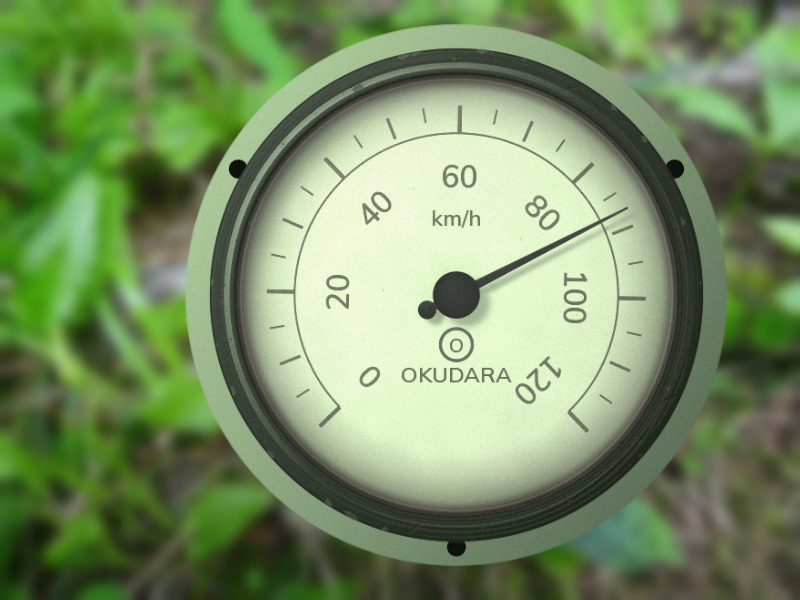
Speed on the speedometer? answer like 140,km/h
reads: 87.5,km/h
